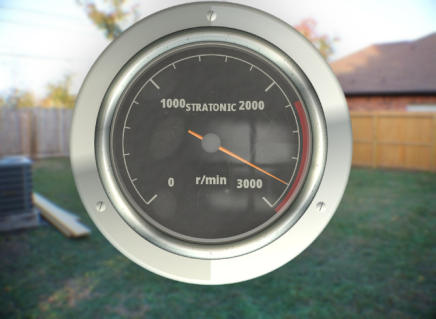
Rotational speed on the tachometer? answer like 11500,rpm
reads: 2800,rpm
